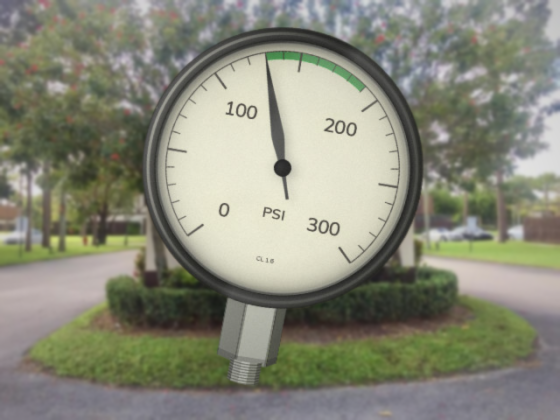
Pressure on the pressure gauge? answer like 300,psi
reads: 130,psi
